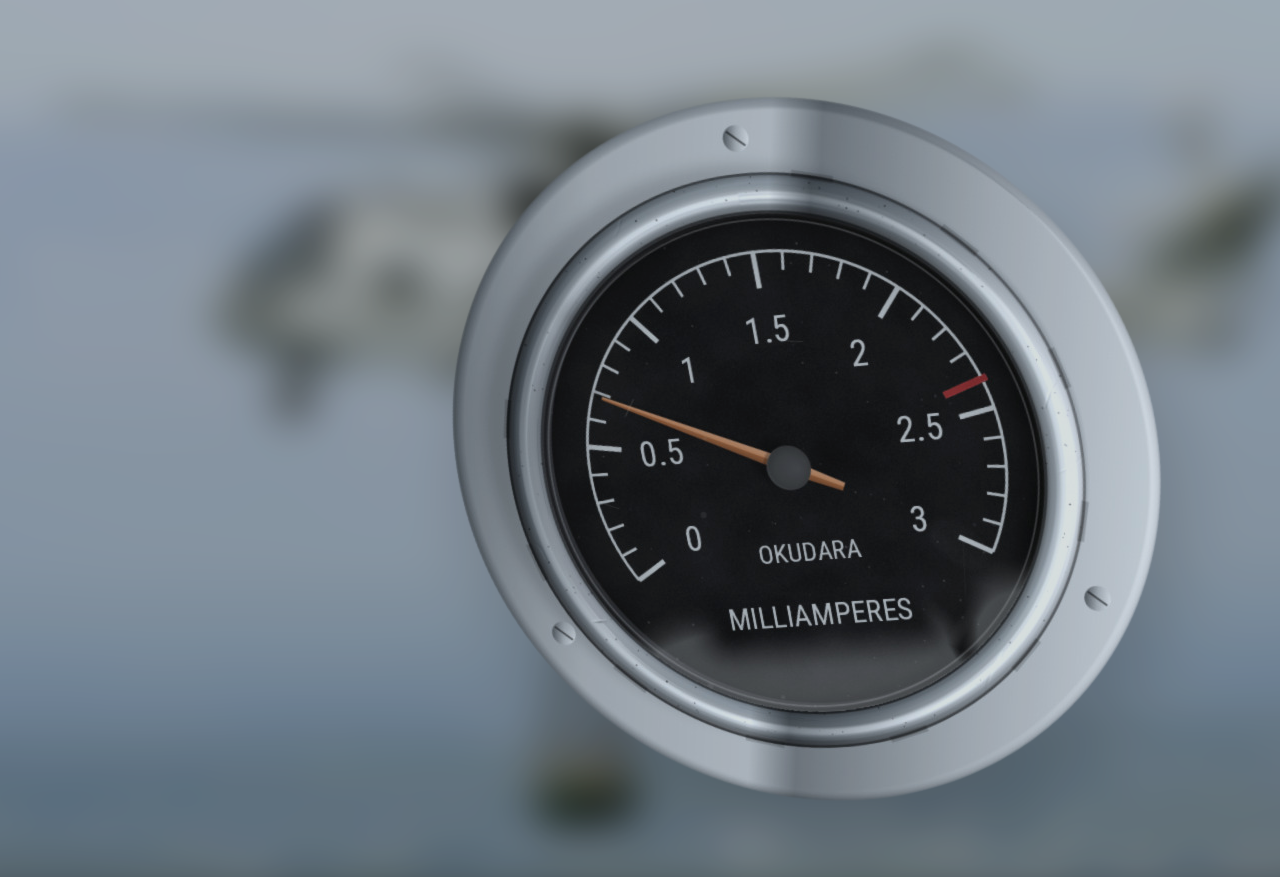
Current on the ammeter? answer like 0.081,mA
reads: 0.7,mA
